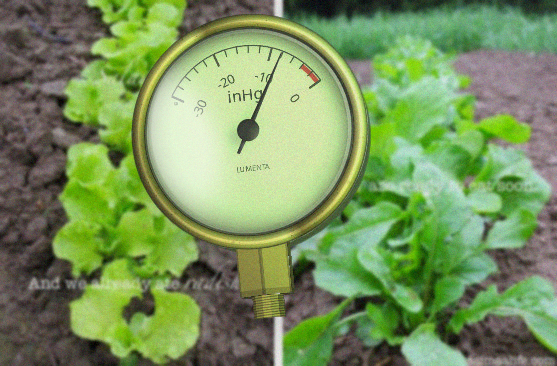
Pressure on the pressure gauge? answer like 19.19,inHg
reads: -8,inHg
